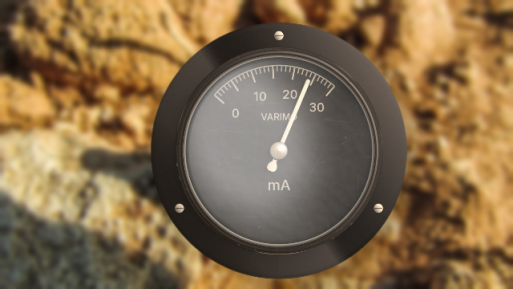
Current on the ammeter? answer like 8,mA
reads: 24,mA
